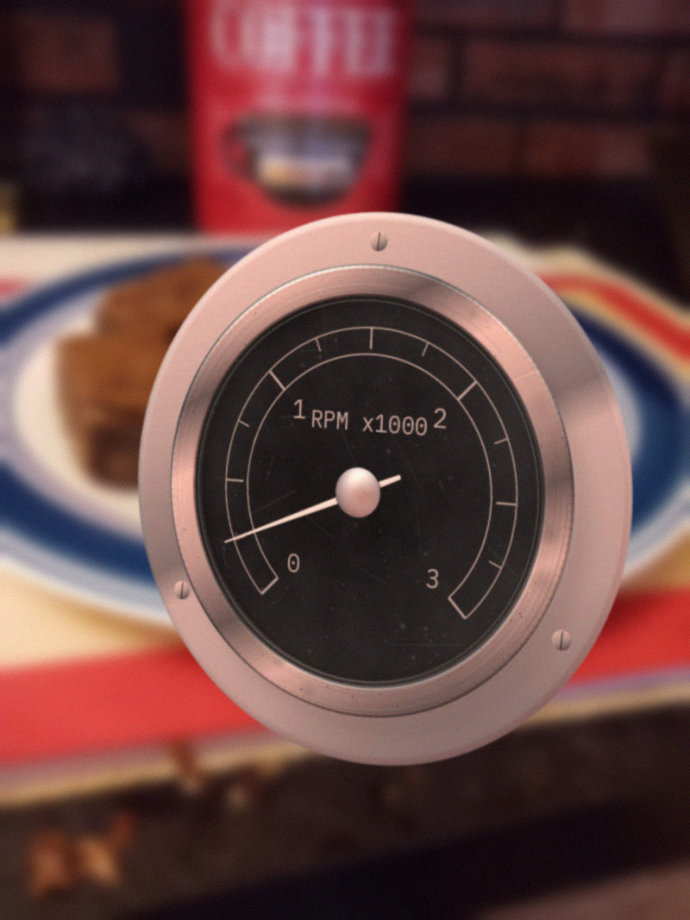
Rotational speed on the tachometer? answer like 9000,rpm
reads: 250,rpm
